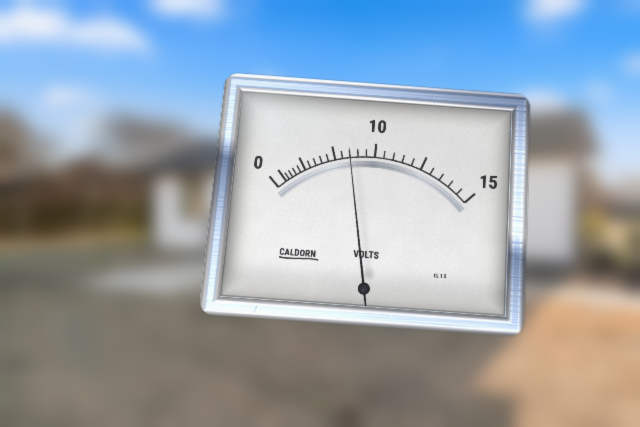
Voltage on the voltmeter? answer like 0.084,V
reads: 8.5,V
